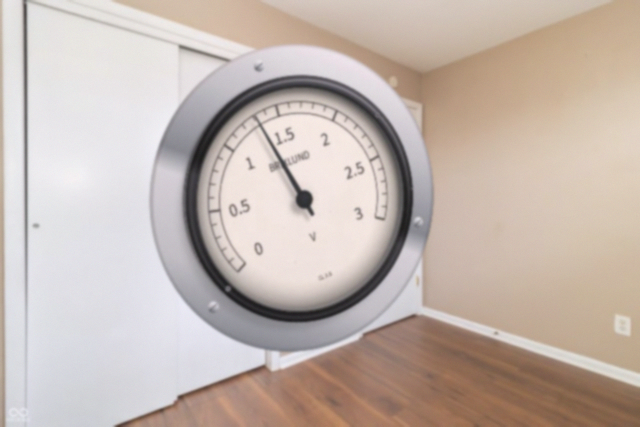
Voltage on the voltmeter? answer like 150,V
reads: 1.3,V
